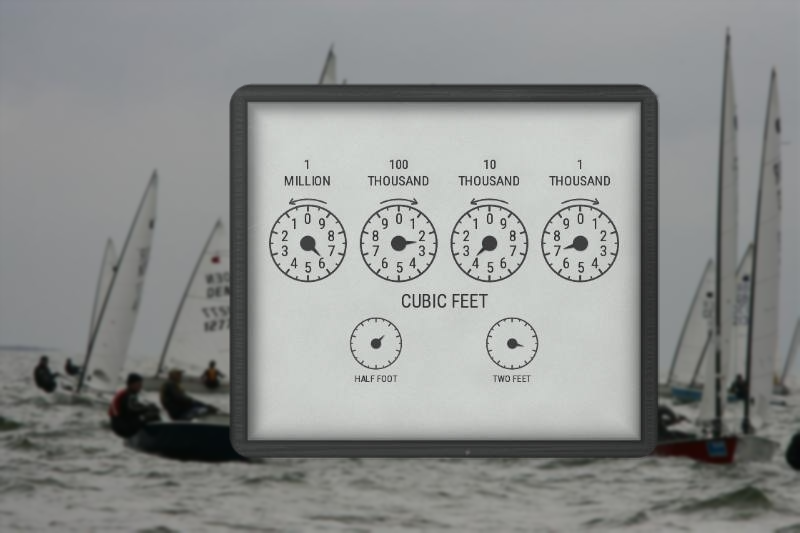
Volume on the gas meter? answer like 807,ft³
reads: 623700,ft³
